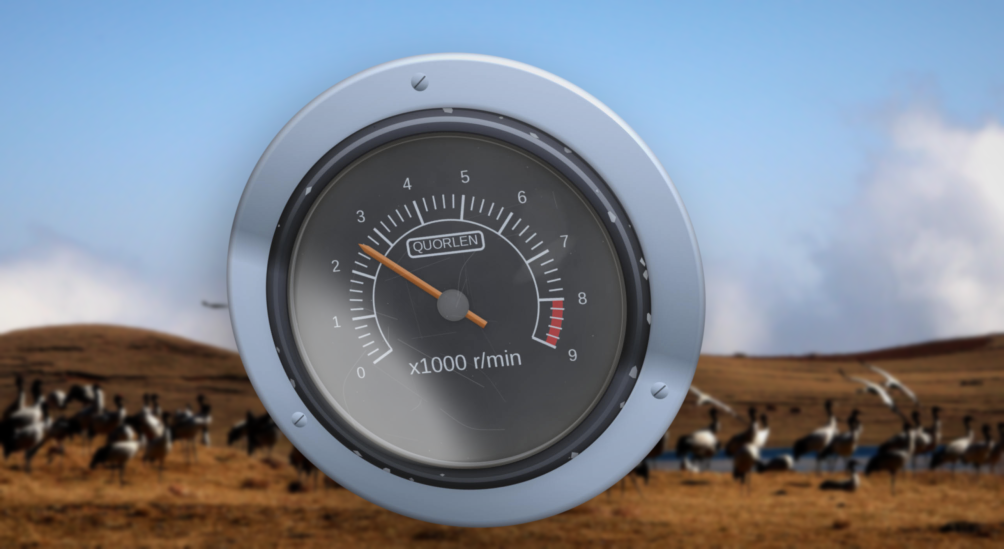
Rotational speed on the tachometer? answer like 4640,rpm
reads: 2600,rpm
